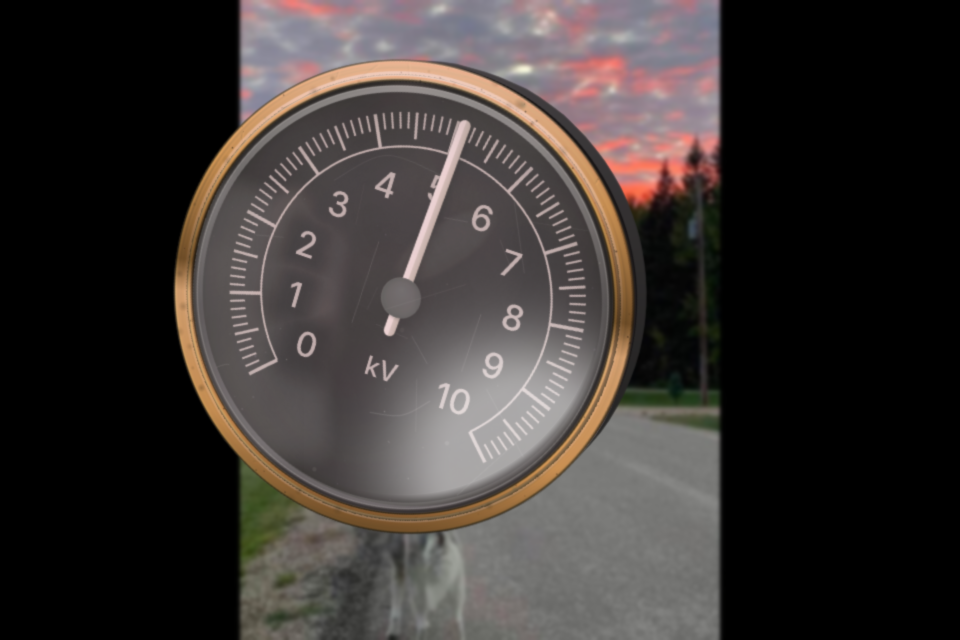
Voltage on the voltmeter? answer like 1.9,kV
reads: 5.1,kV
